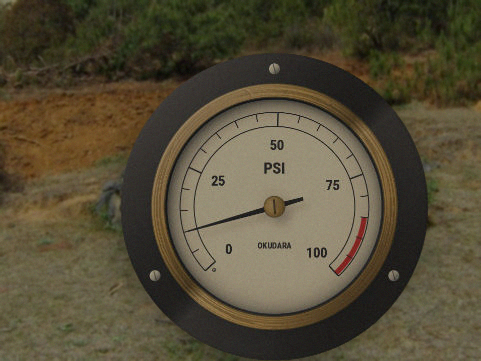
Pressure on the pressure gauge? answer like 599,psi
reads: 10,psi
